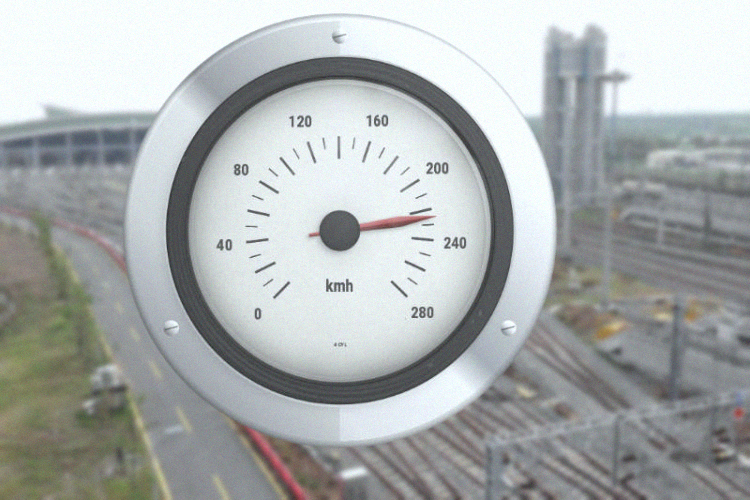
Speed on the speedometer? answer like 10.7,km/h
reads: 225,km/h
